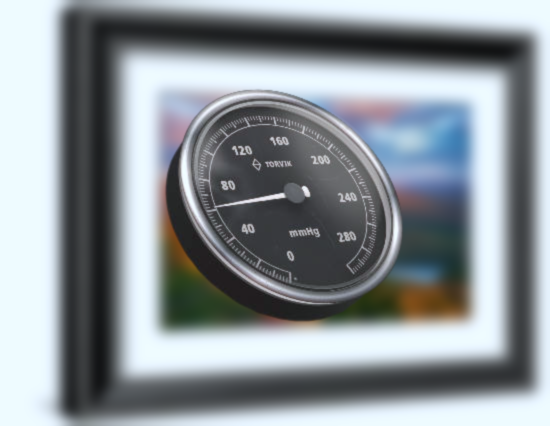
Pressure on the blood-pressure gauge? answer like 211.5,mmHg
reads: 60,mmHg
